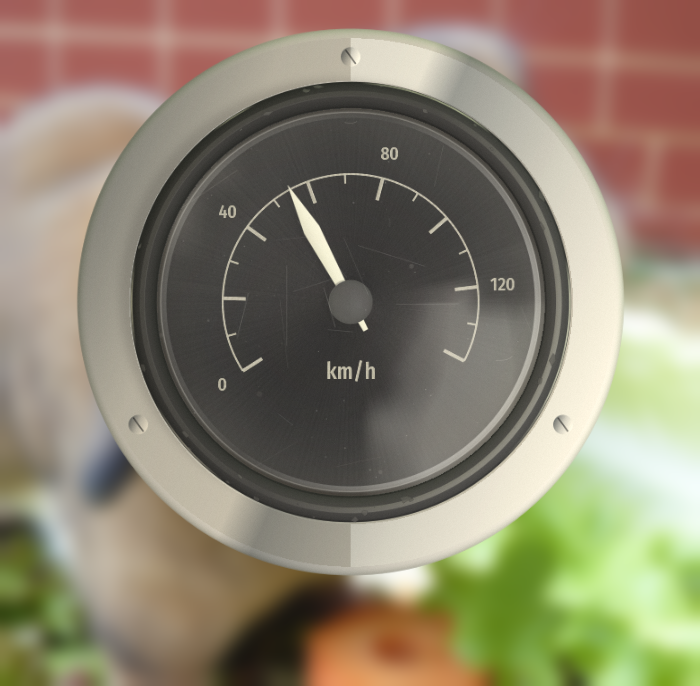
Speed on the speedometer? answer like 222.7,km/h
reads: 55,km/h
